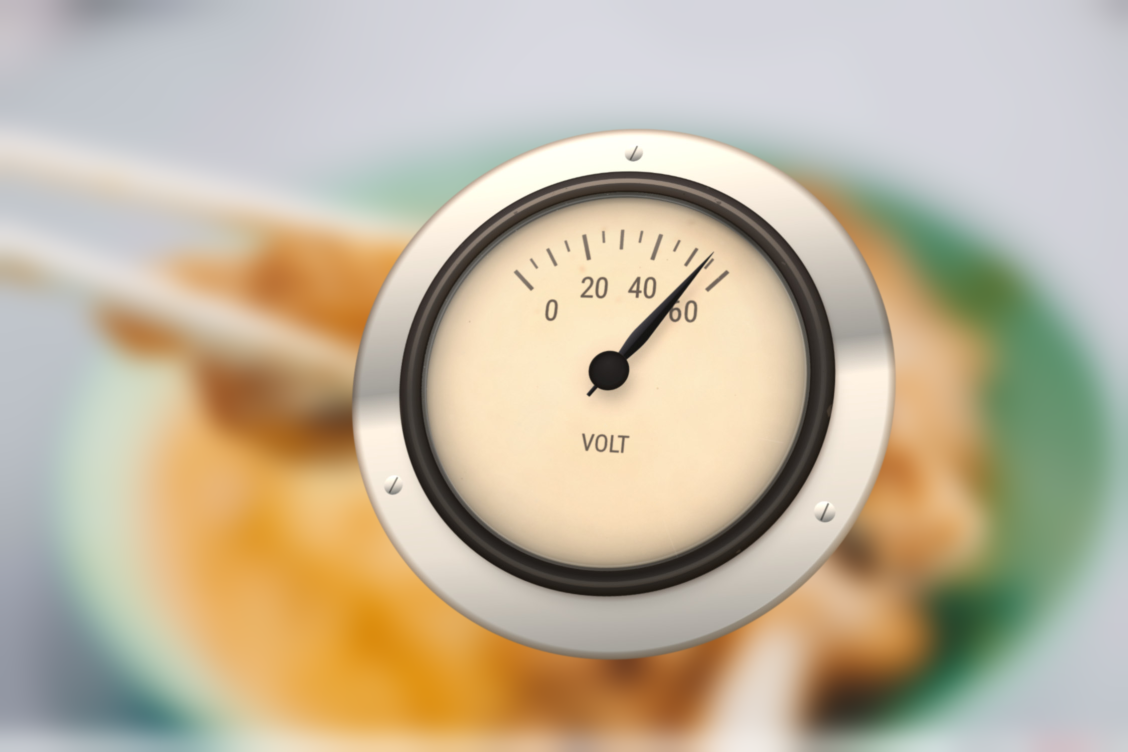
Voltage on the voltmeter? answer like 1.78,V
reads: 55,V
